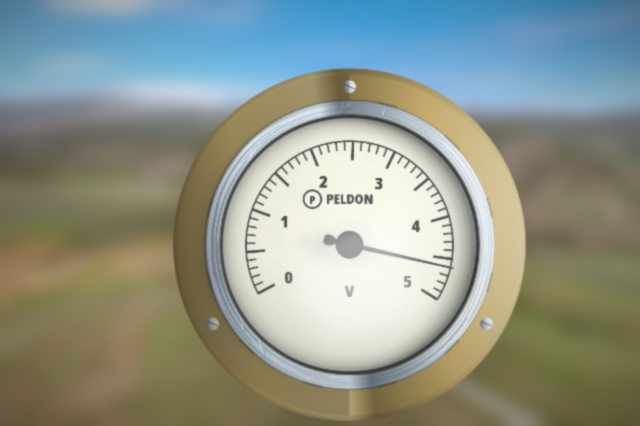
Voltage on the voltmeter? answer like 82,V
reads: 4.6,V
